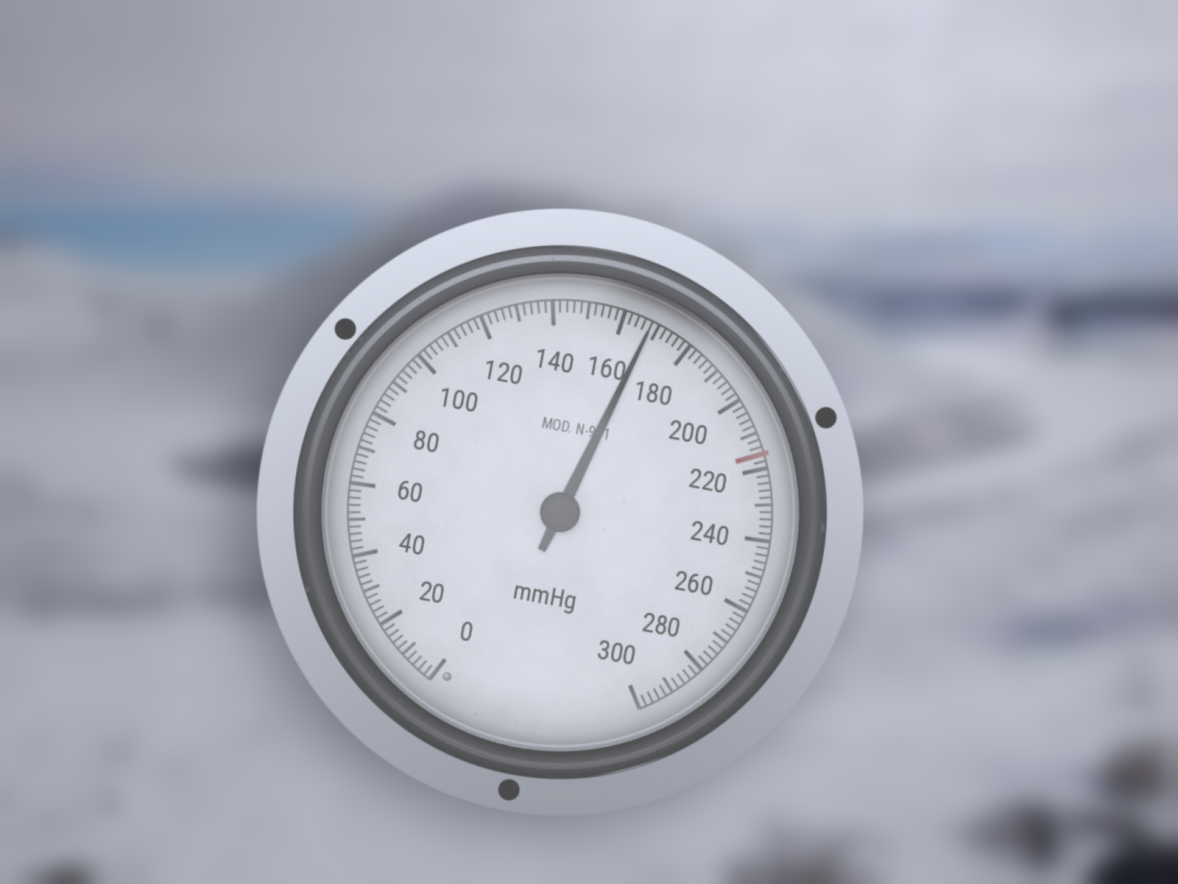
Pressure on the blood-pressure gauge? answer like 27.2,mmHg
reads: 168,mmHg
